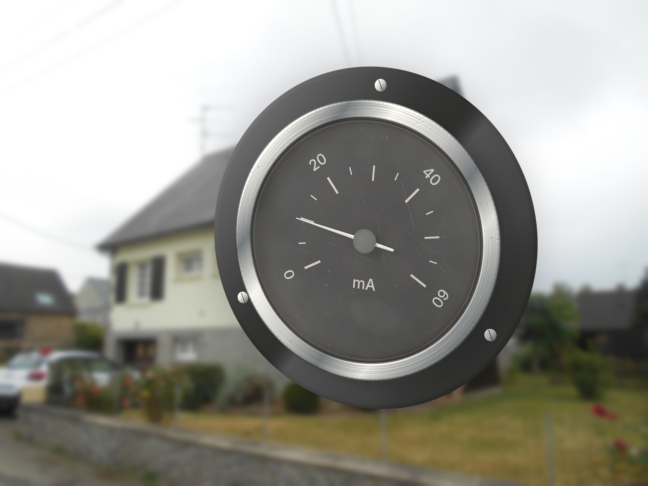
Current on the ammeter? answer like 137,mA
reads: 10,mA
